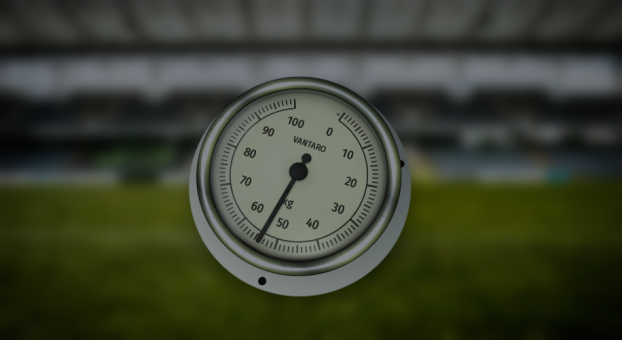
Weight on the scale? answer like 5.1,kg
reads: 54,kg
